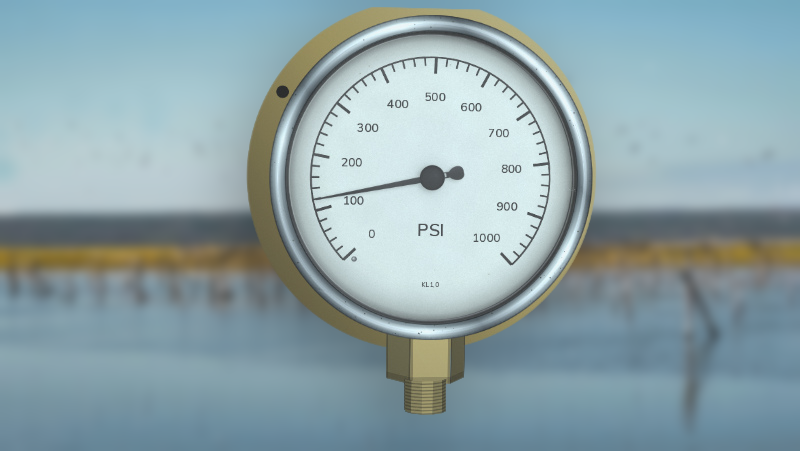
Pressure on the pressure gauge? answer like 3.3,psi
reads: 120,psi
